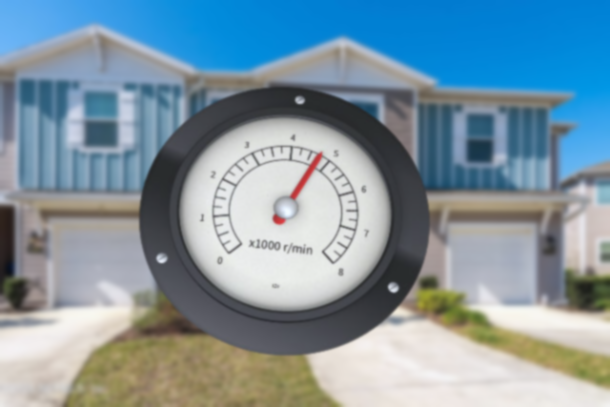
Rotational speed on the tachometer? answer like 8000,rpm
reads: 4750,rpm
